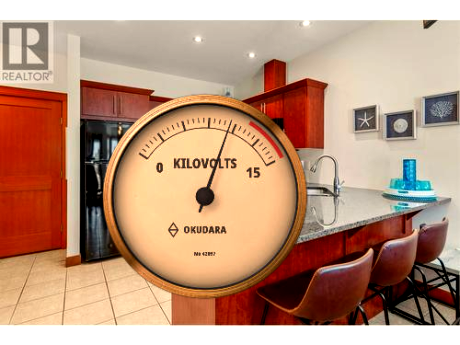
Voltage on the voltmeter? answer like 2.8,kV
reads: 9.5,kV
